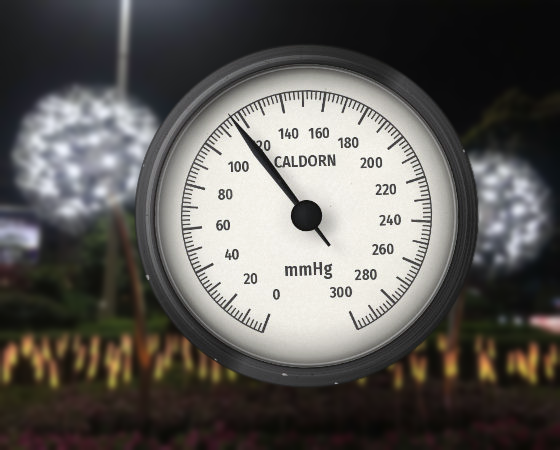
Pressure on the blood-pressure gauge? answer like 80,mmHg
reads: 116,mmHg
